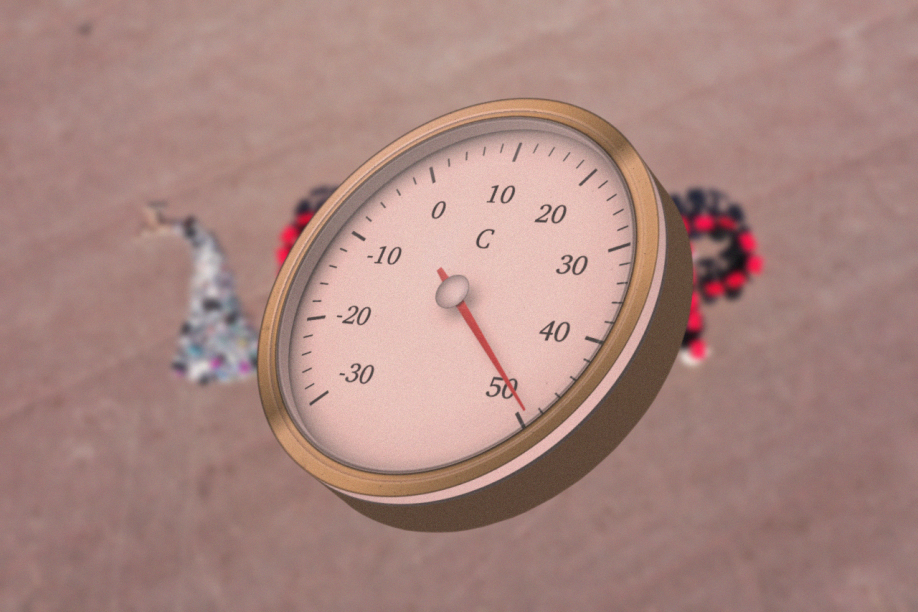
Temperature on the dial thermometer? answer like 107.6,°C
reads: 49,°C
